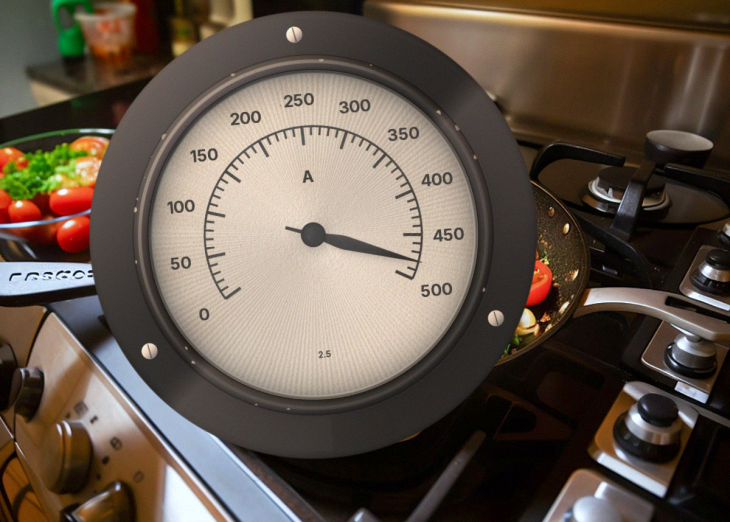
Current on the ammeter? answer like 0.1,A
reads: 480,A
